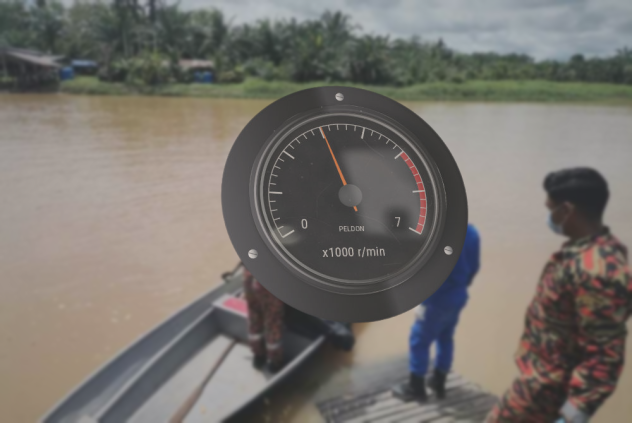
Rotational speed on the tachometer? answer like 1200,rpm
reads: 3000,rpm
